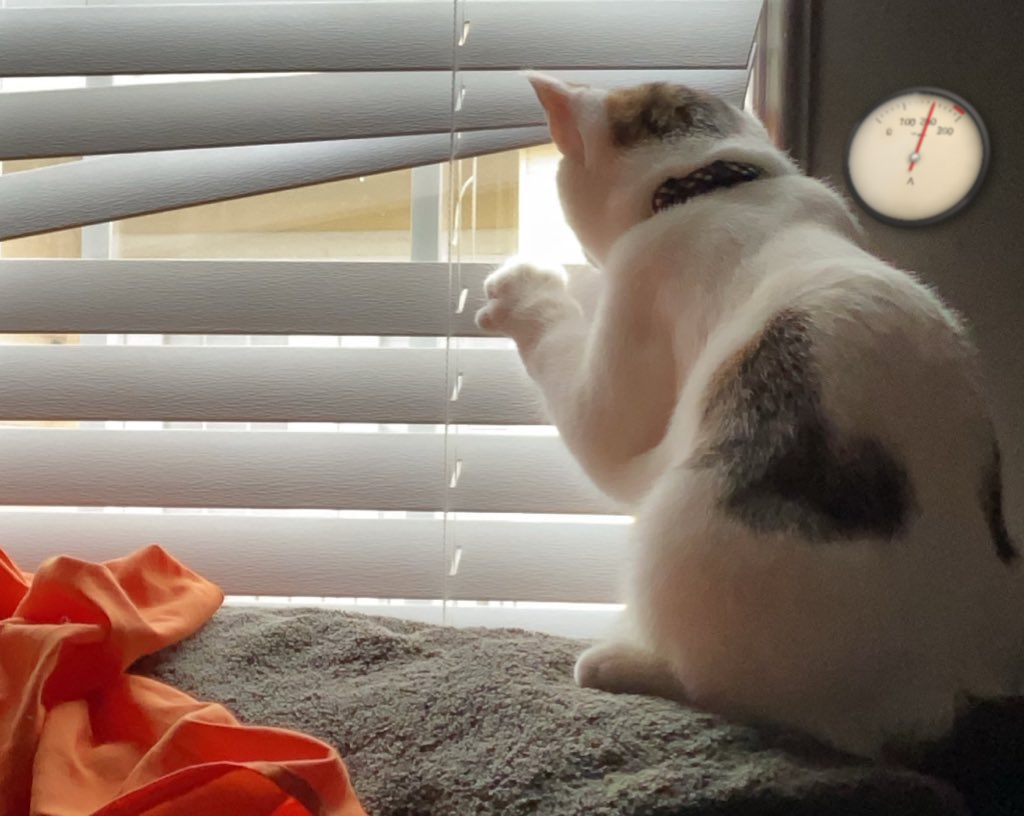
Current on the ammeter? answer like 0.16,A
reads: 200,A
